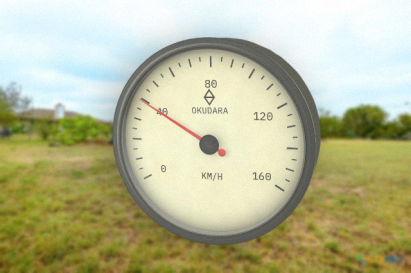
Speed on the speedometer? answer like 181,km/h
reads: 40,km/h
